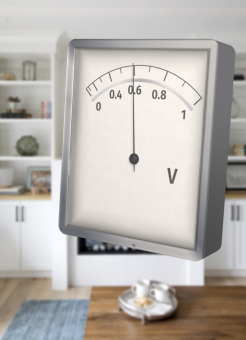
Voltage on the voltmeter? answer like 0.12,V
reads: 0.6,V
